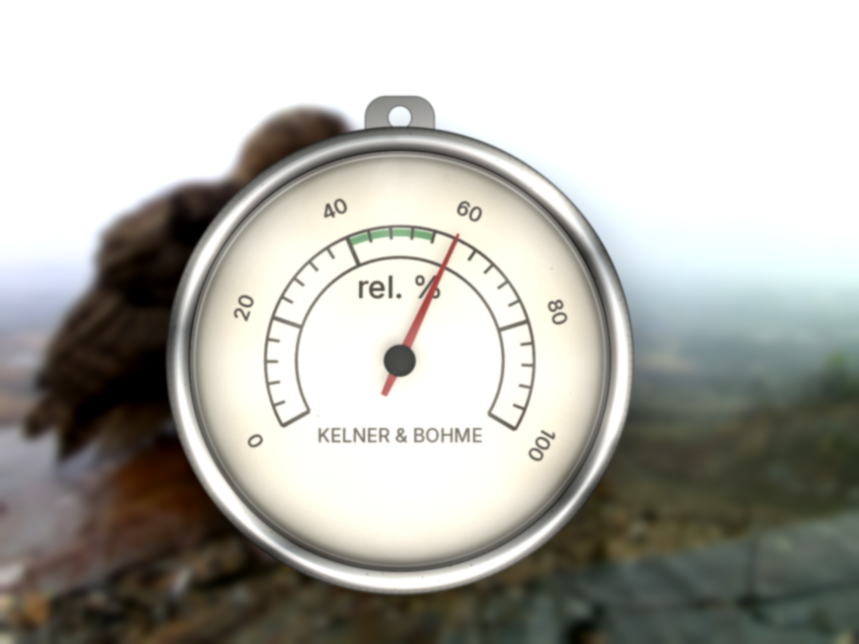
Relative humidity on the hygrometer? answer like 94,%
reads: 60,%
